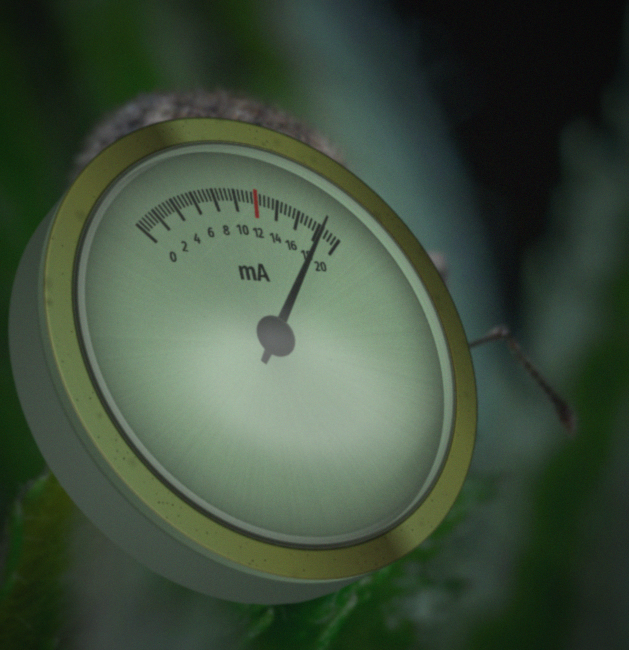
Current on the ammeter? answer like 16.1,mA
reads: 18,mA
